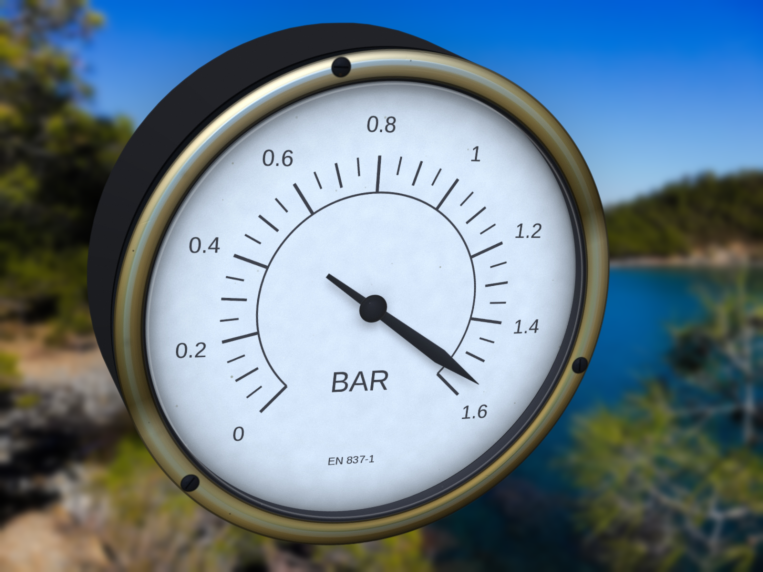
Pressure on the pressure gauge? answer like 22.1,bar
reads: 1.55,bar
